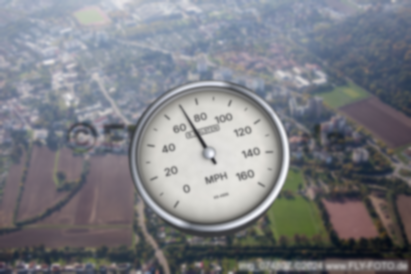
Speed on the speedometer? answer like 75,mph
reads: 70,mph
